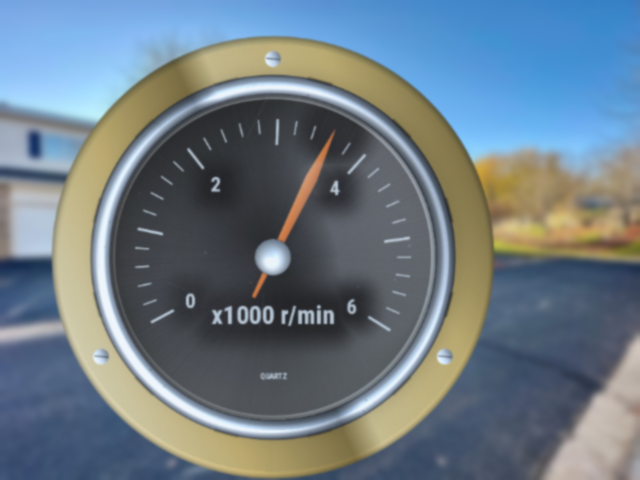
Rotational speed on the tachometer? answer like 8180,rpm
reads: 3600,rpm
